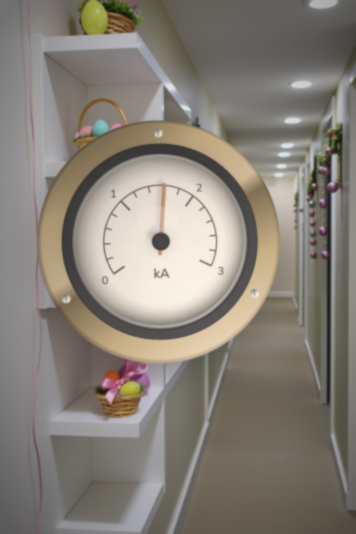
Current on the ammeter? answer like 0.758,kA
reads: 1.6,kA
